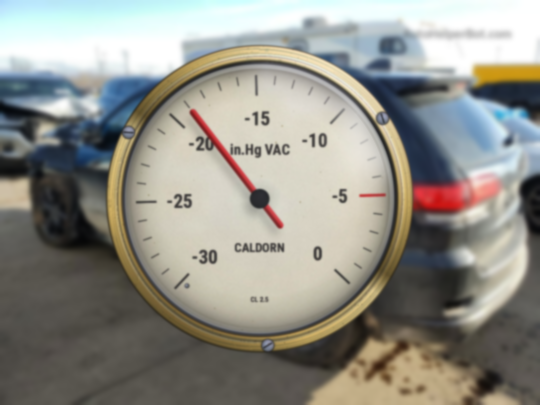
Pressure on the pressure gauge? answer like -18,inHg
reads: -19,inHg
